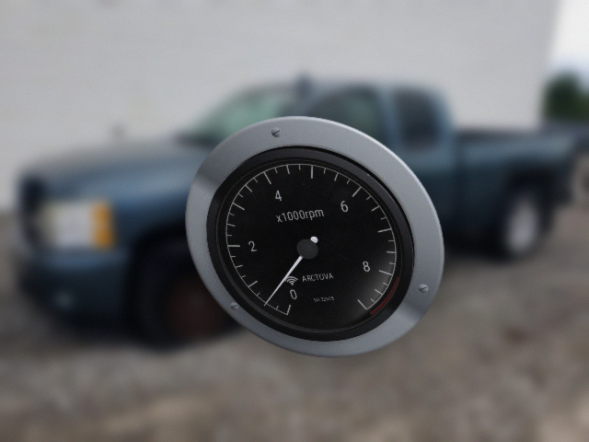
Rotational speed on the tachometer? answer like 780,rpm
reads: 500,rpm
